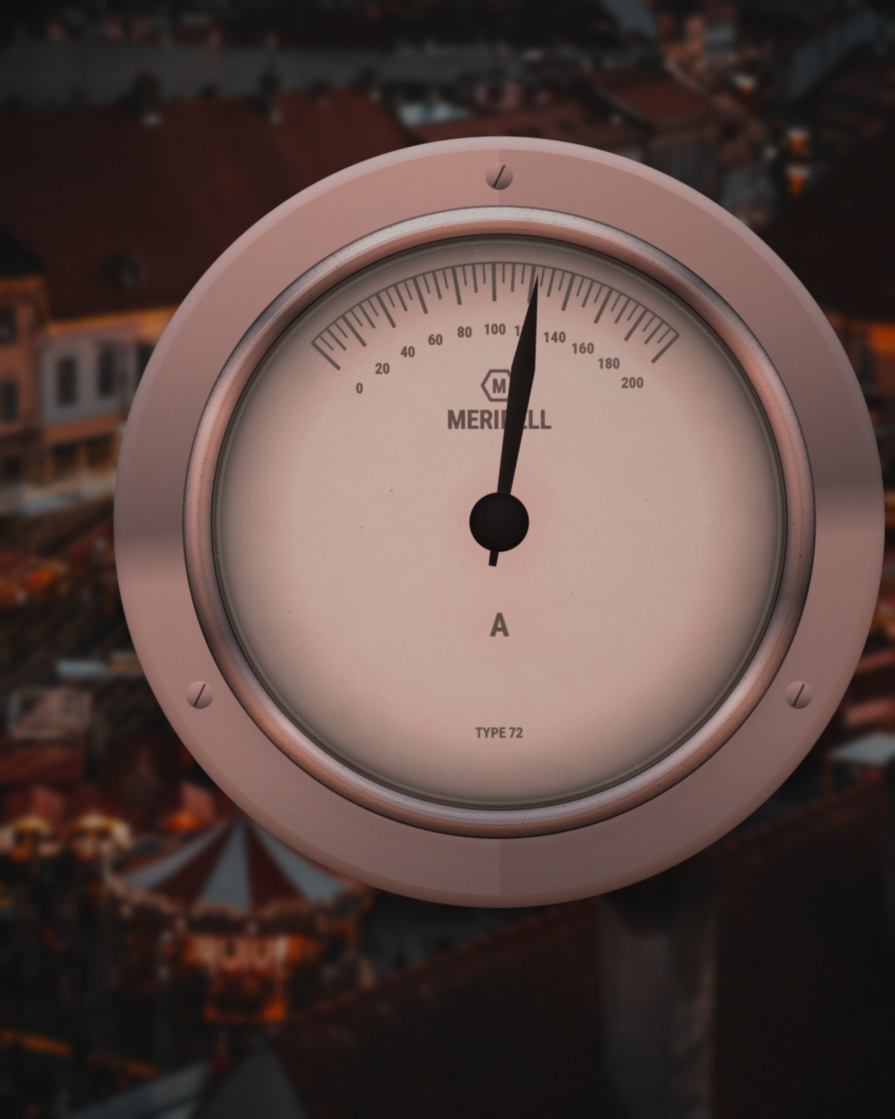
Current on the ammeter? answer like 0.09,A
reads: 122.5,A
